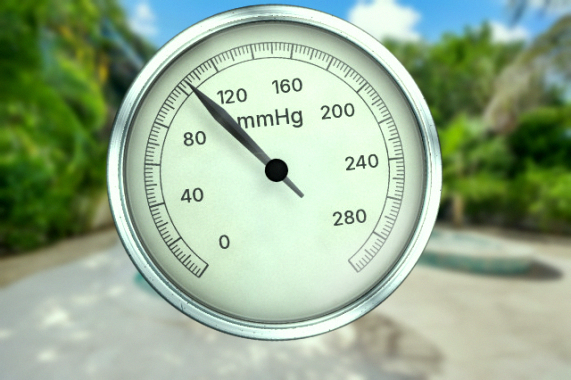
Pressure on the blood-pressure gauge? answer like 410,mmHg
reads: 104,mmHg
